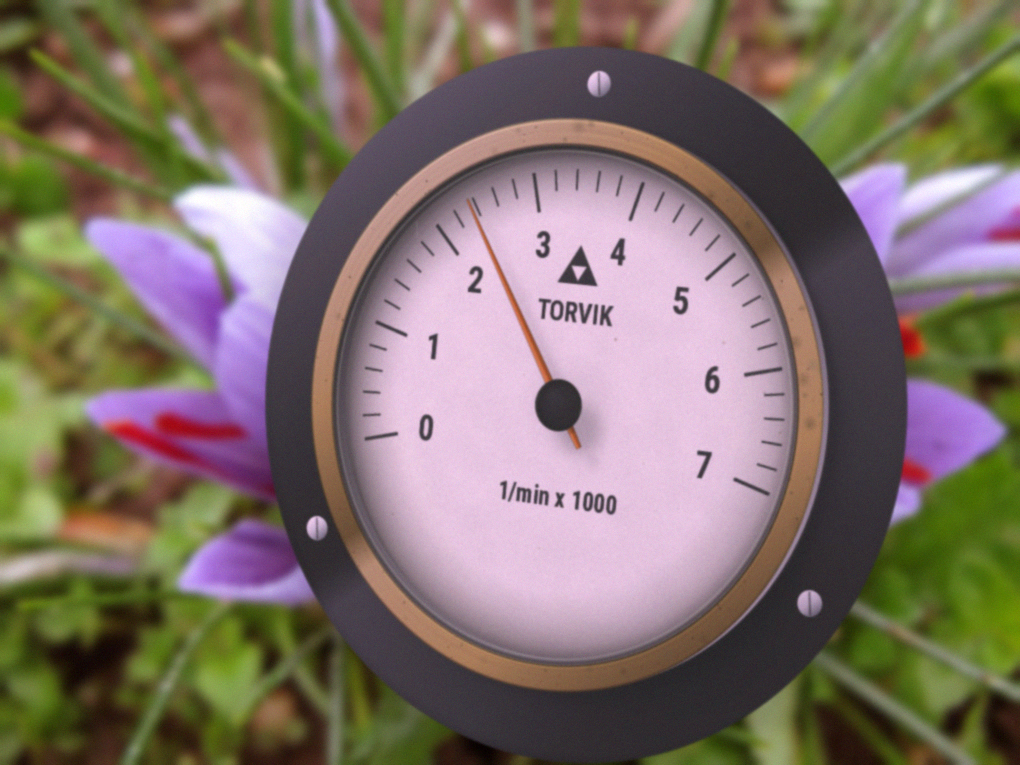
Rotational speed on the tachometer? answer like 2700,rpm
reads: 2400,rpm
